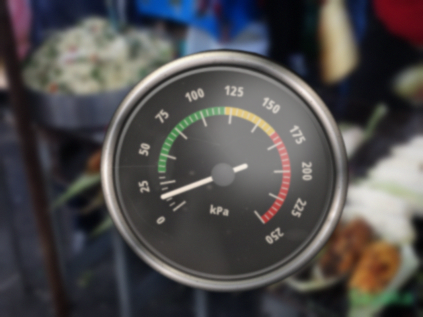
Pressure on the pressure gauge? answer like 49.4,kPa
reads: 15,kPa
